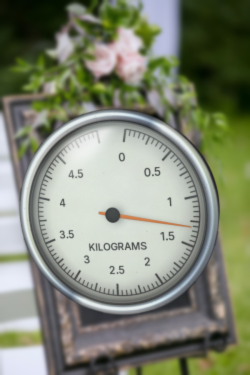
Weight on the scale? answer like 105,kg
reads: 1.3,kg
